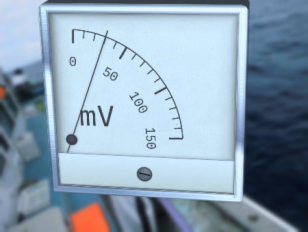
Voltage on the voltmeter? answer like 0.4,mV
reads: 30,mV
